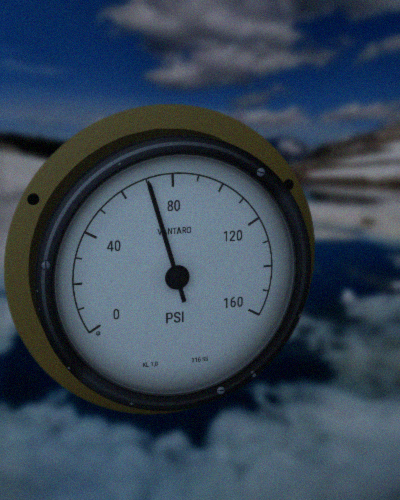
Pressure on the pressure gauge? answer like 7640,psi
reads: 70,psi
